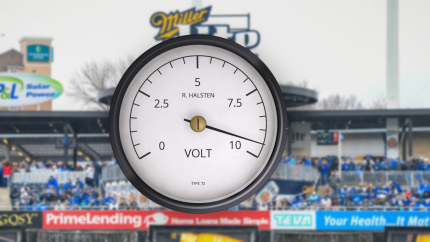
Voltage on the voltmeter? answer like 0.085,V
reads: 9.5,V
